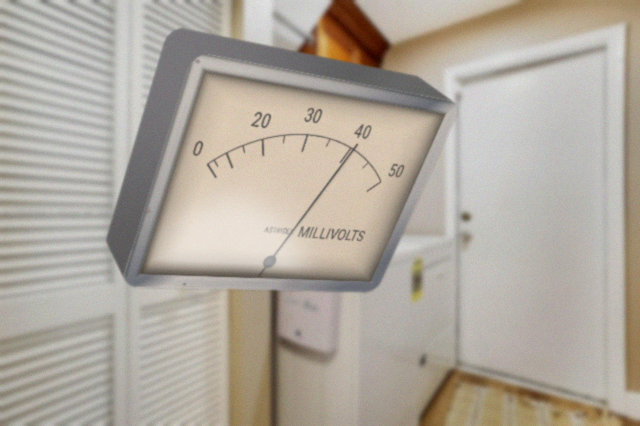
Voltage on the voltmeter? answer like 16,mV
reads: 40,mV
